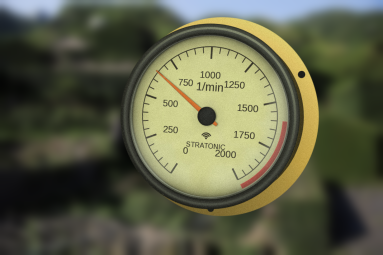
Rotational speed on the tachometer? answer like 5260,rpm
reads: 650,rpm
